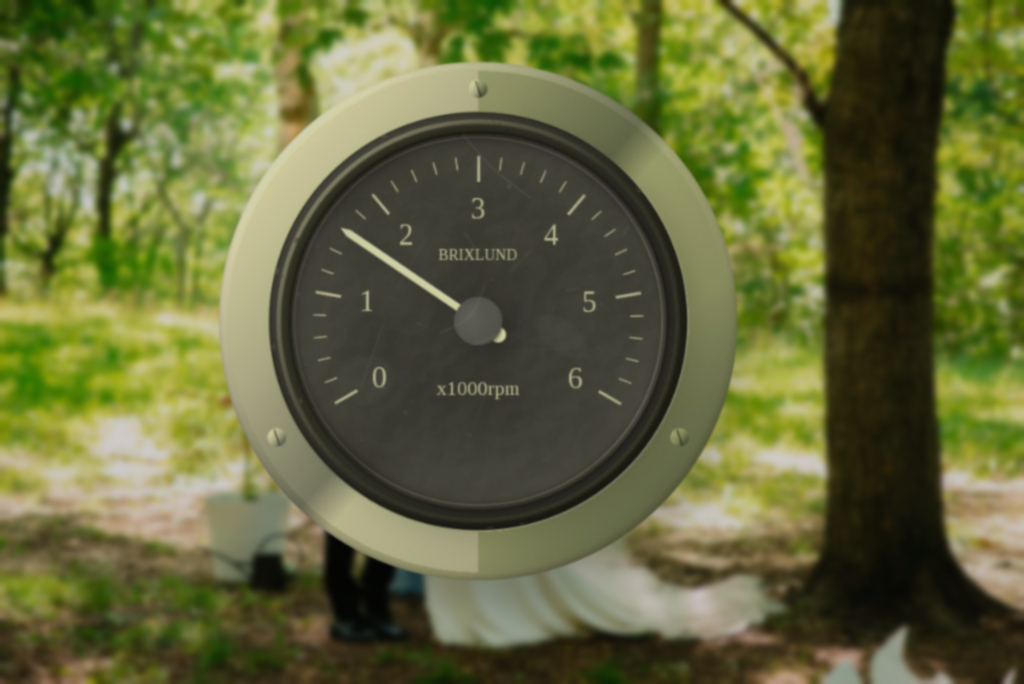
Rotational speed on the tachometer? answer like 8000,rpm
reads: 1600,rpm
